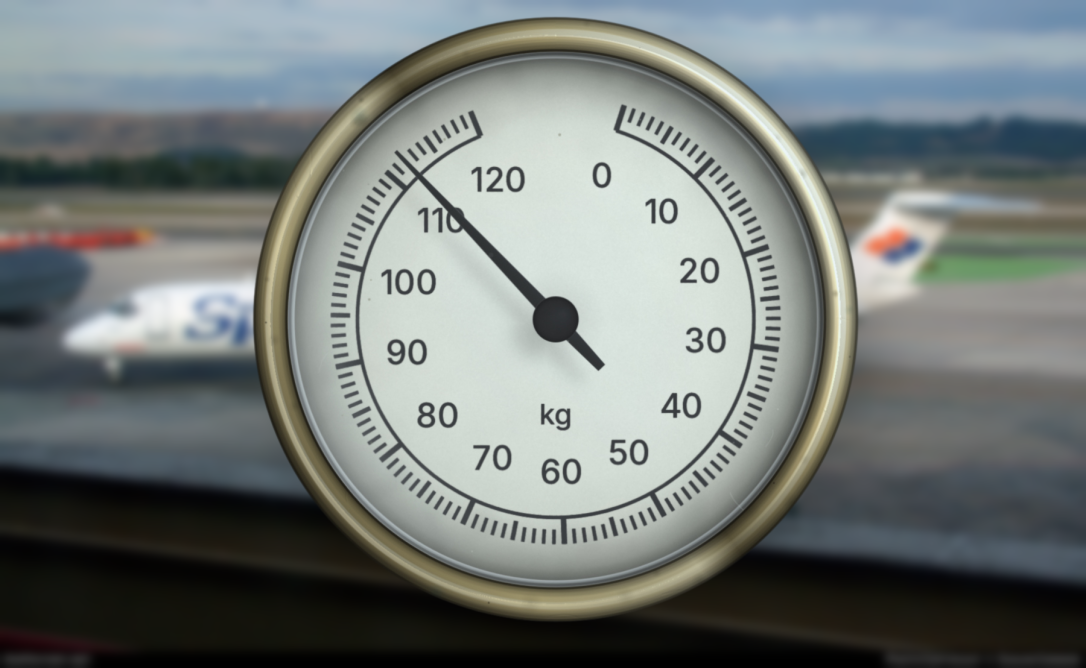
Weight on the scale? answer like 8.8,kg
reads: 112,kg
